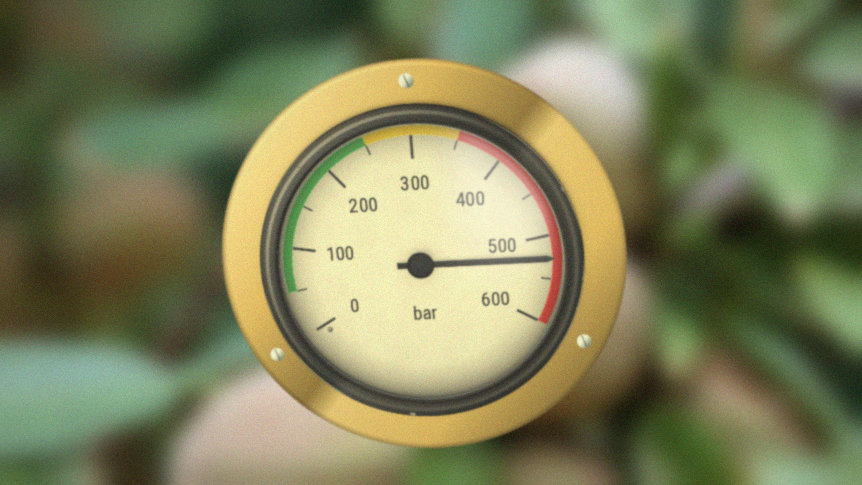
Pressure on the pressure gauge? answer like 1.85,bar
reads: 525,bar
